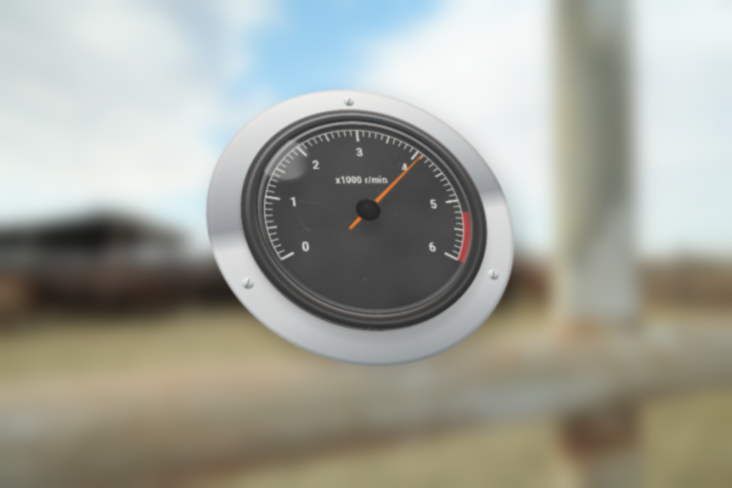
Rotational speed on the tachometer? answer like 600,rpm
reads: 4100,rpm
